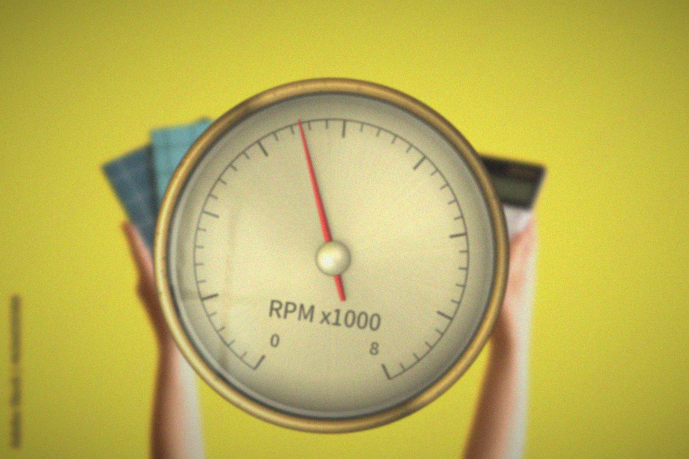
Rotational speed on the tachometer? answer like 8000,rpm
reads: 3500,rpm
